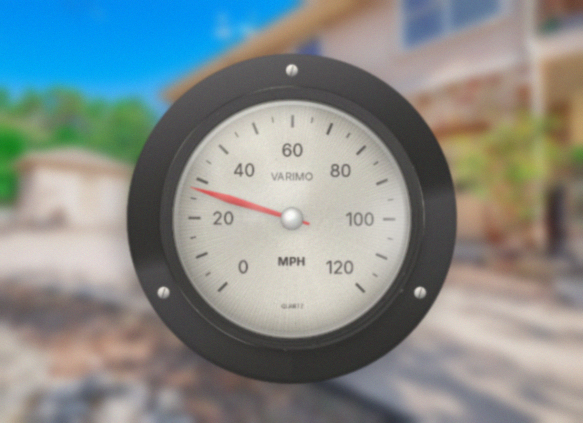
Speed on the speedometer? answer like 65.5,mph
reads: 27.5,mph
